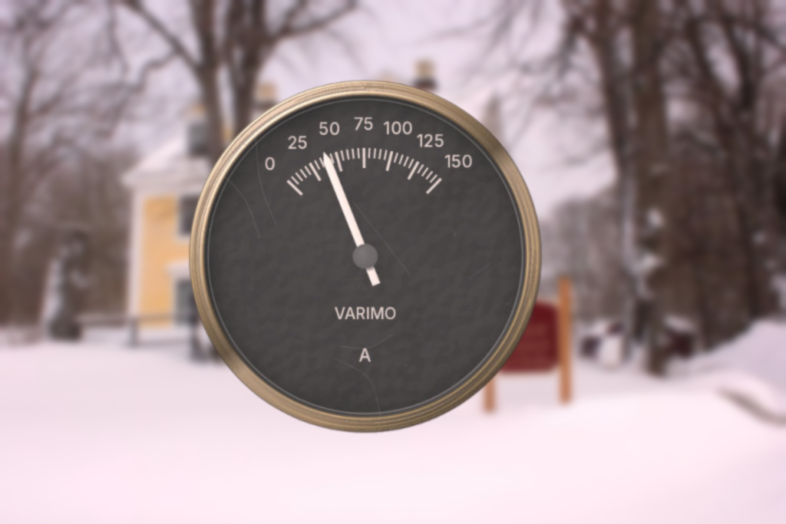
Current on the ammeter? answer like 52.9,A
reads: 40,A
